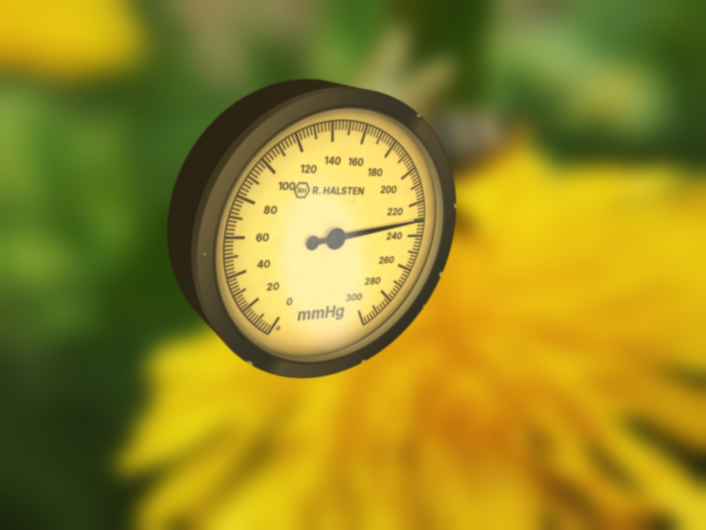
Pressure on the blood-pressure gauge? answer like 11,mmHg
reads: 230,mmHg
